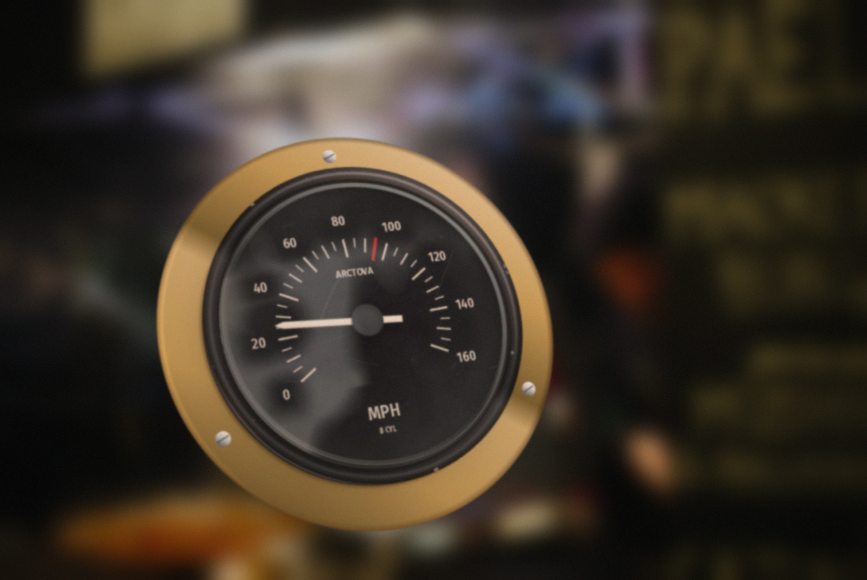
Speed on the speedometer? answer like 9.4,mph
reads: 25,mph
